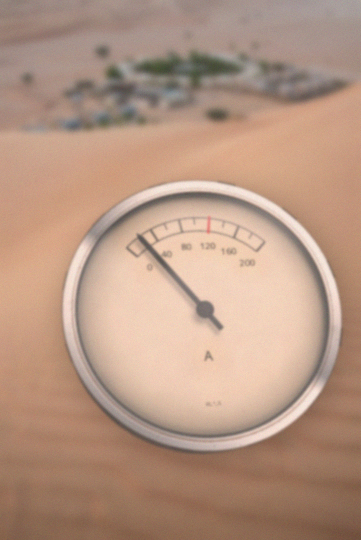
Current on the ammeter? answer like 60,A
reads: 20,A
